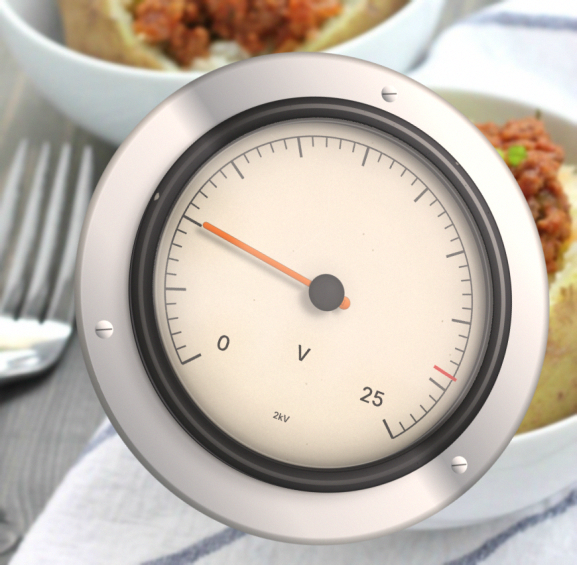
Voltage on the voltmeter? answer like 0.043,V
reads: 5,V
